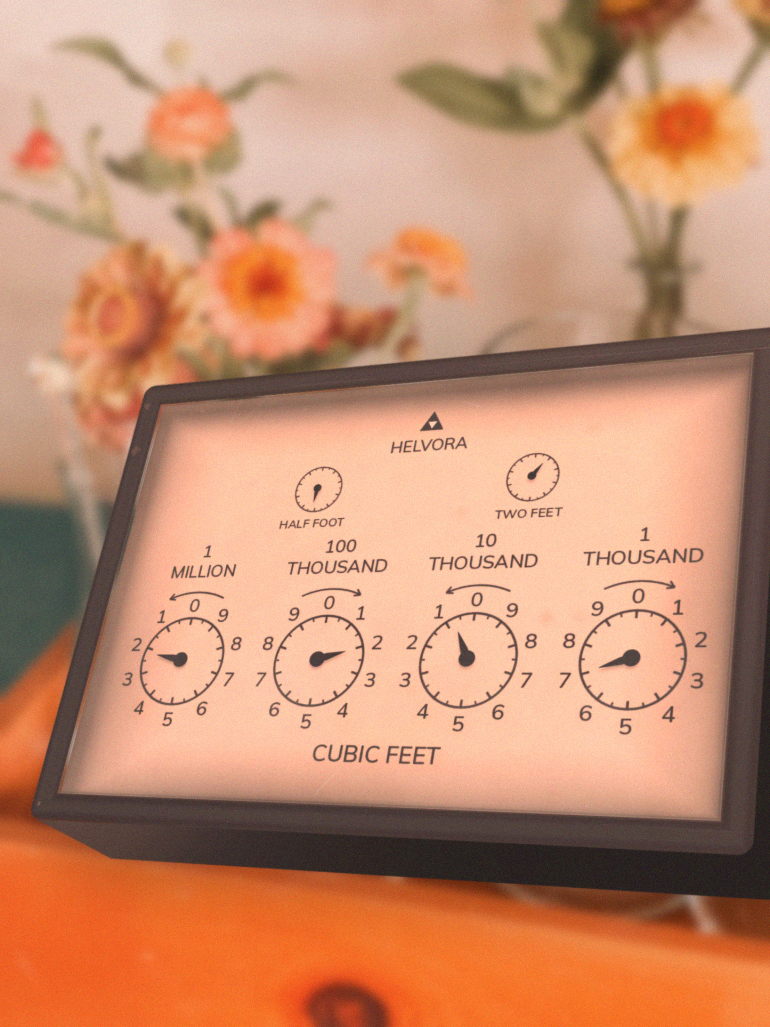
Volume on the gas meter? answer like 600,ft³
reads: 220700,ft³
